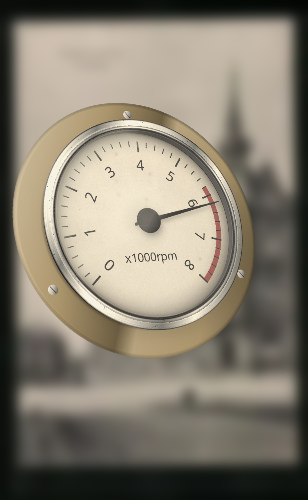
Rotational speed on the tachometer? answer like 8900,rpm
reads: 6200,rpm
